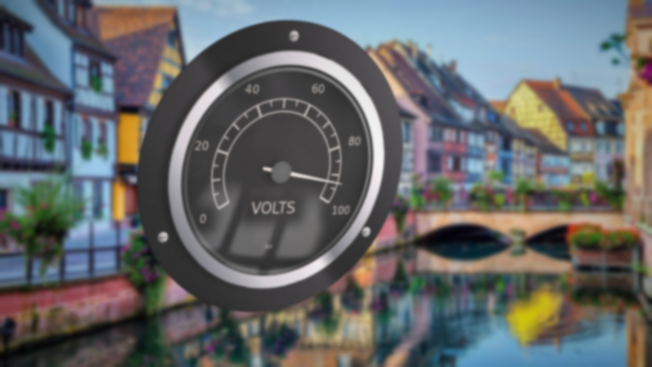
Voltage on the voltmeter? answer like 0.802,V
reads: 92.5,V
